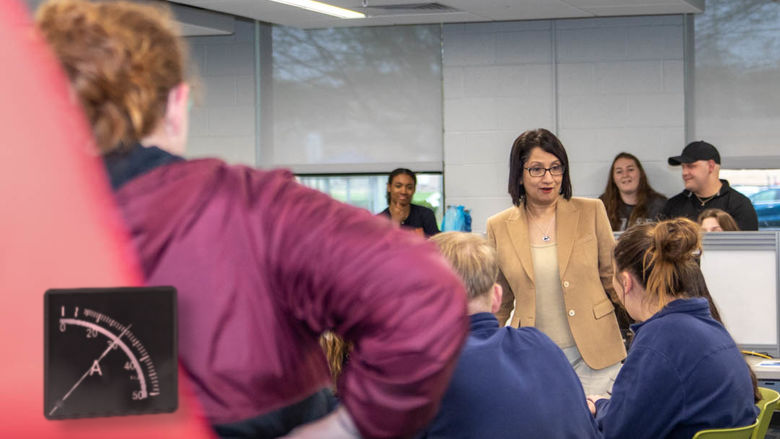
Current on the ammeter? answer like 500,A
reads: 30,A
